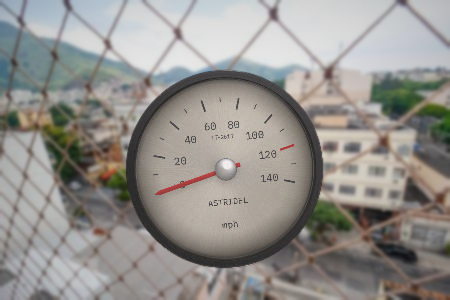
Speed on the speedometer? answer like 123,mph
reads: 0,mph
